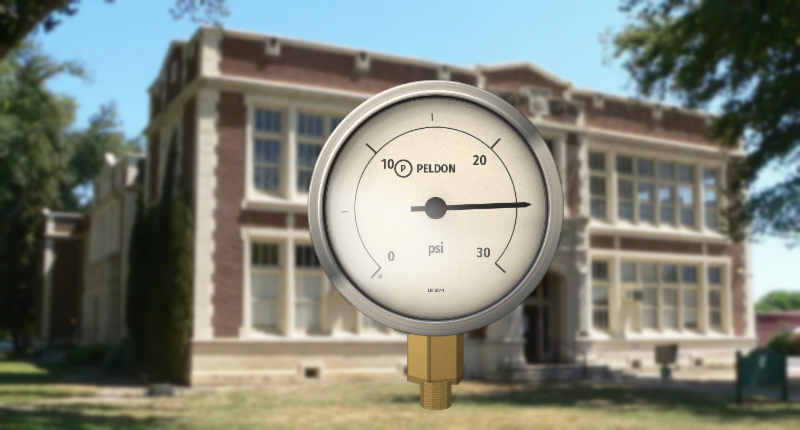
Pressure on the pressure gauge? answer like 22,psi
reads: 25,psi
